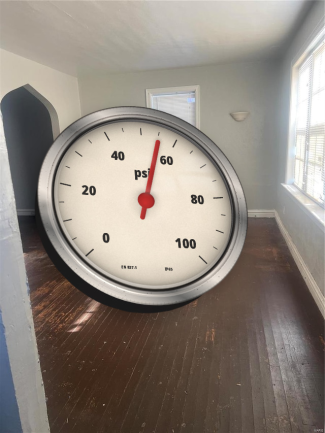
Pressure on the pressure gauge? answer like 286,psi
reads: 55,psi
